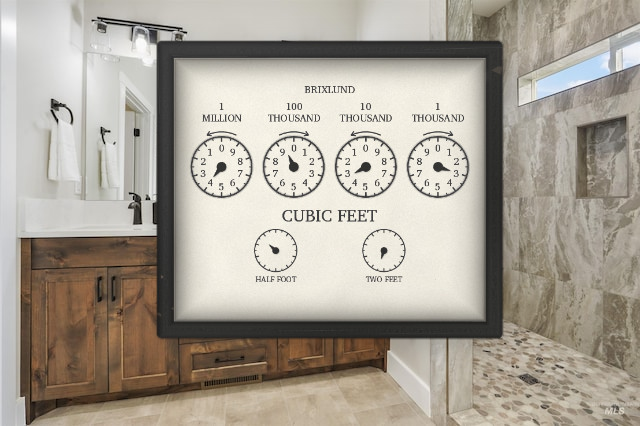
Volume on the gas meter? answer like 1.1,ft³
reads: 393300,ft³
